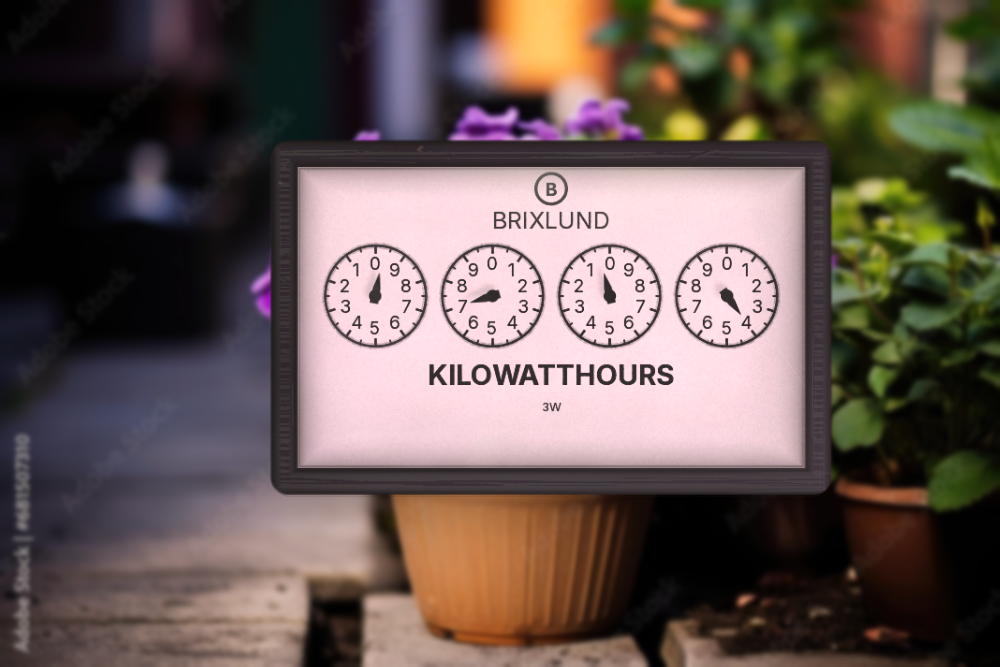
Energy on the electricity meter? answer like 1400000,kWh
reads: 9704,kWh
